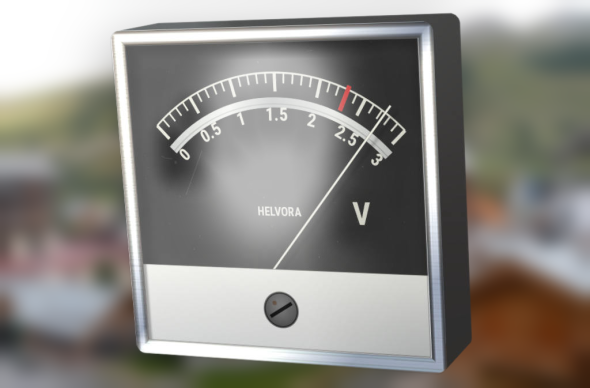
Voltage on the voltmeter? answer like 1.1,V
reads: 2.75,V
